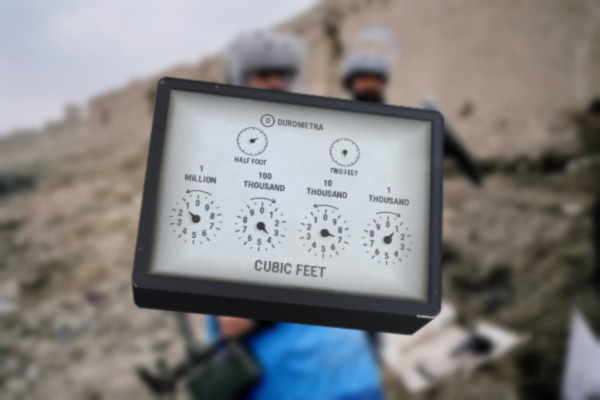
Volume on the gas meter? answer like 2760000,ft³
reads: 137100,ft³
